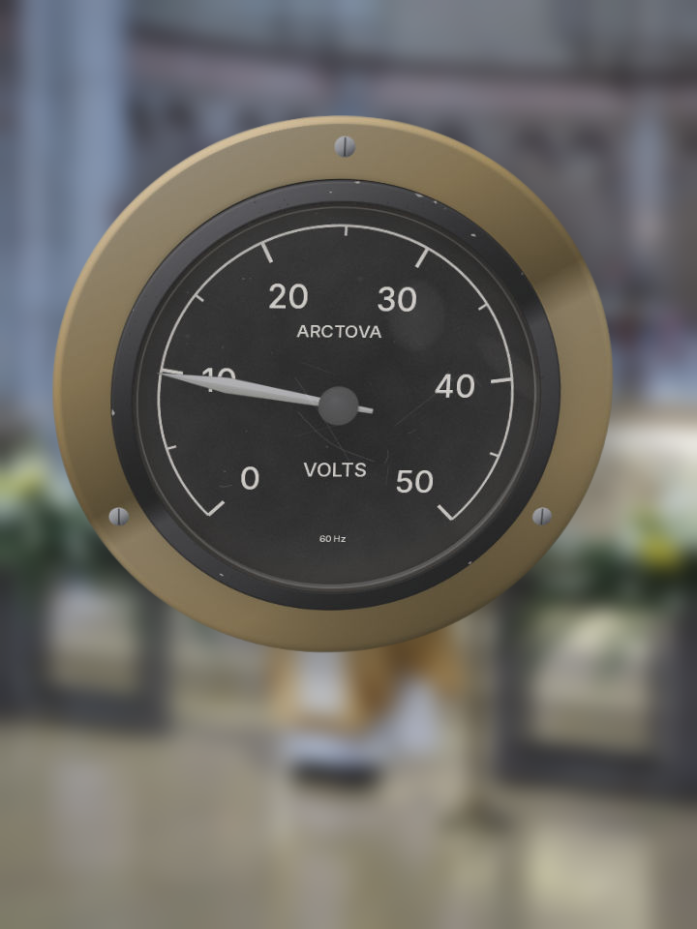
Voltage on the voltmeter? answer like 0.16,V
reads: 10,V
